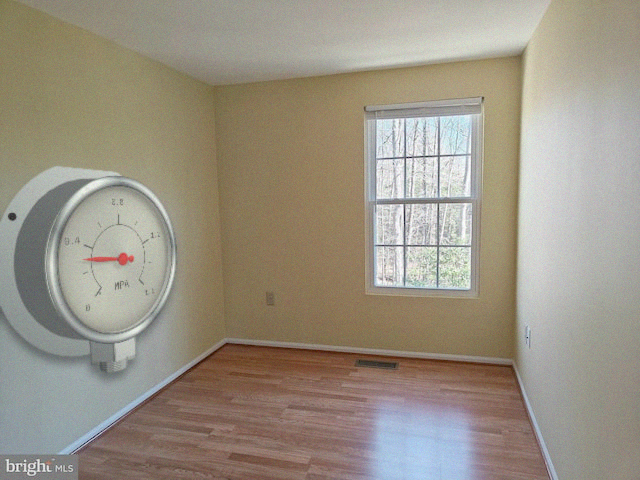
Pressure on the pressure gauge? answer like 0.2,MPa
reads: 0.3,MPa
